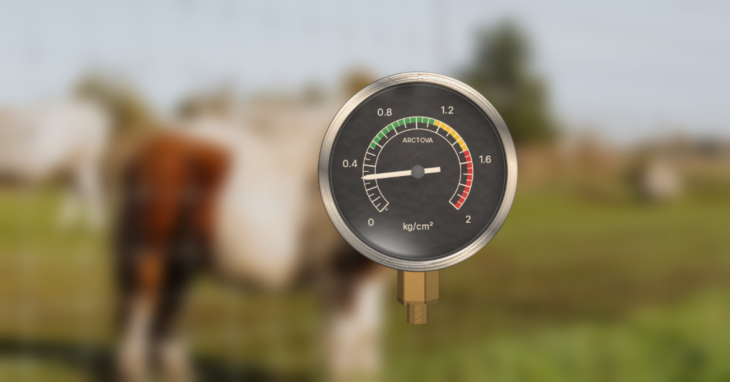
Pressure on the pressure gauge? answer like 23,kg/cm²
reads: 0.3,kg/cm²
